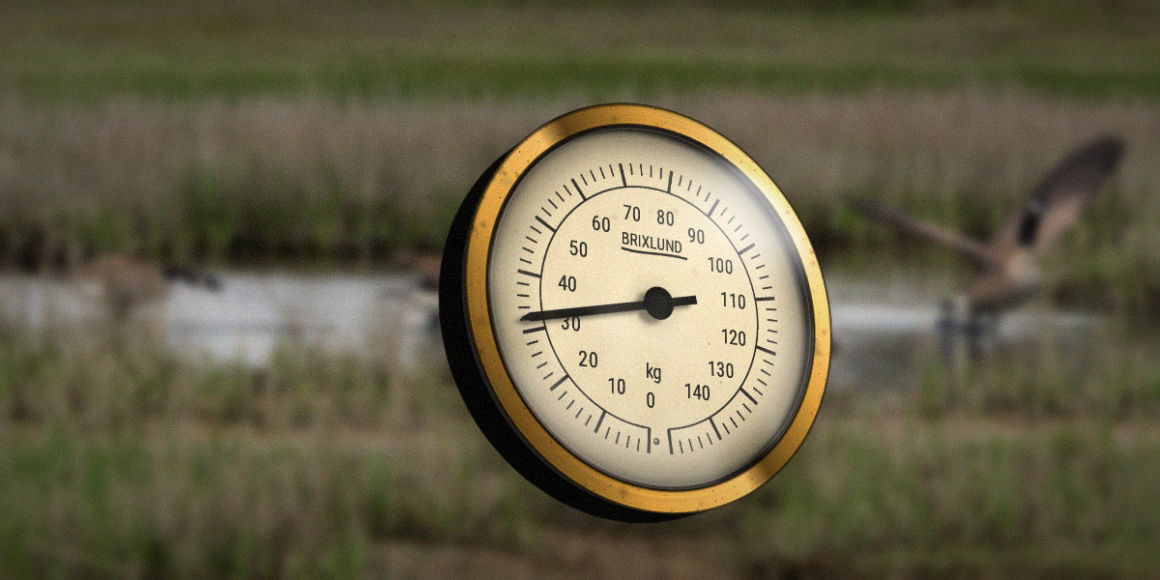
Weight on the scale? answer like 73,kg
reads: 32,kg
